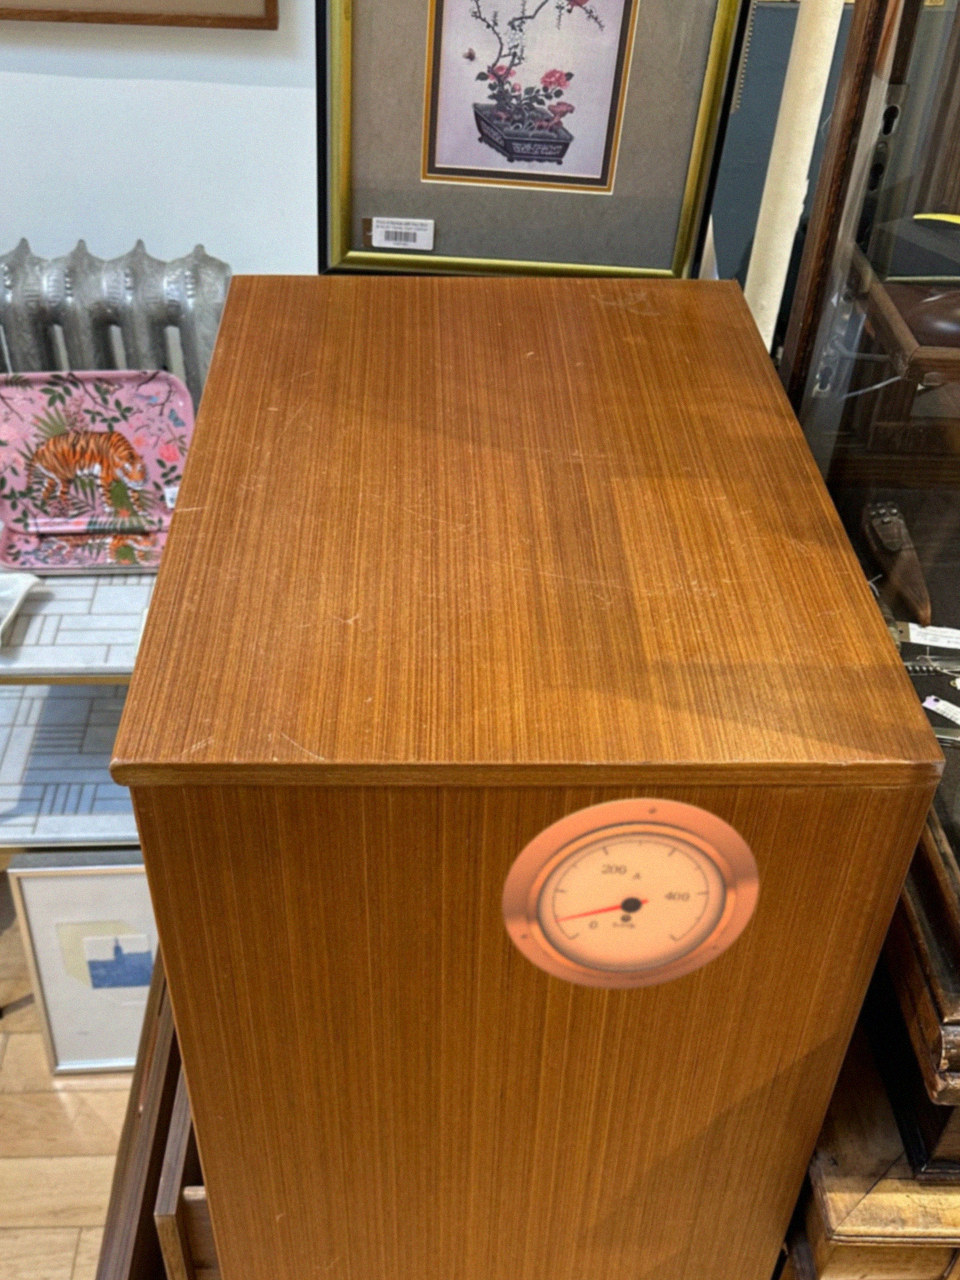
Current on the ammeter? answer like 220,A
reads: 50,A
